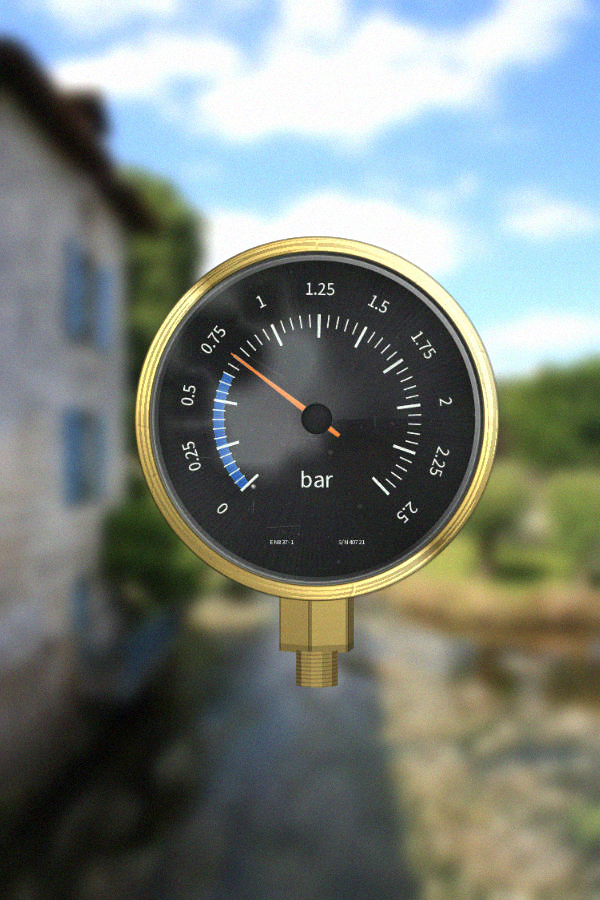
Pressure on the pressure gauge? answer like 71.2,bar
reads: 0.75,bar
